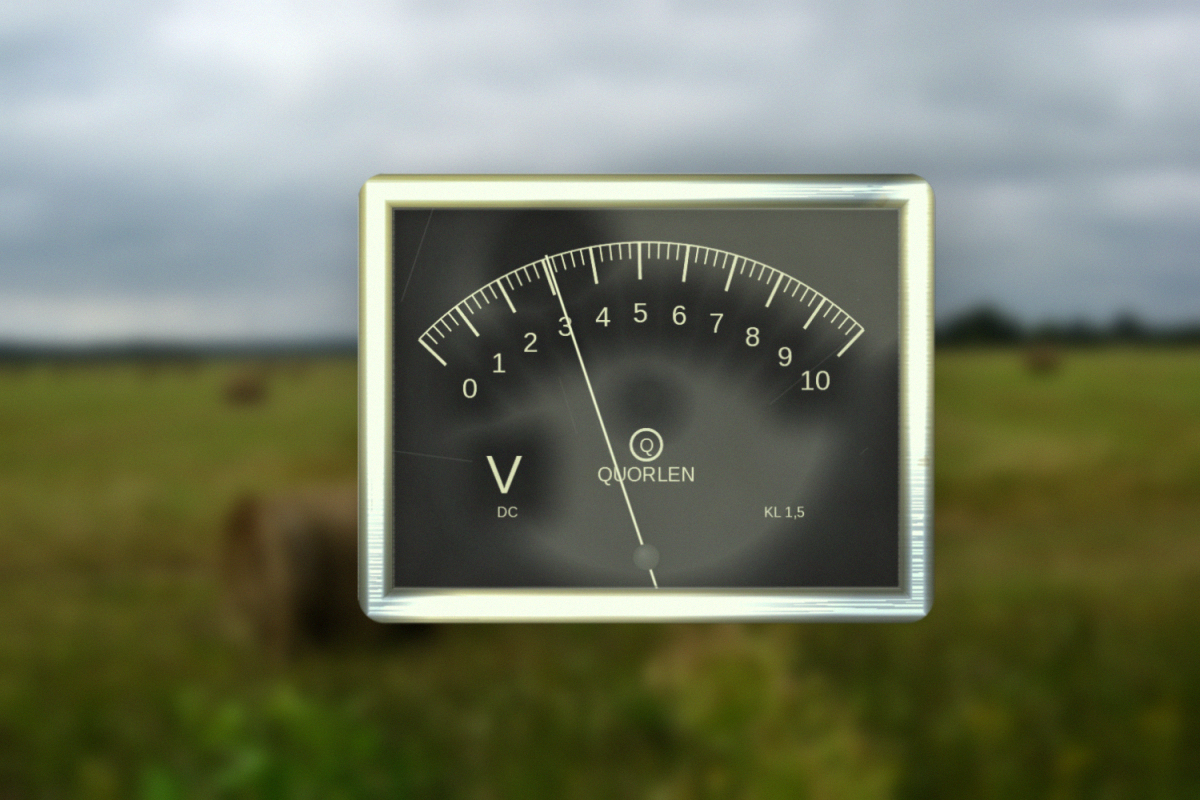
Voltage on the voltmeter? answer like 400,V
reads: 3.1,V
